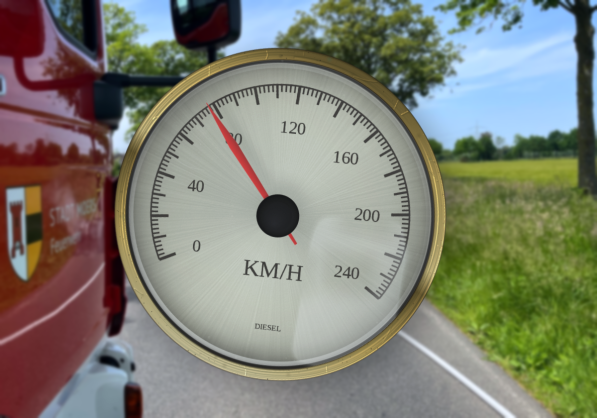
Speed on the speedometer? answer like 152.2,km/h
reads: 78,km/h
